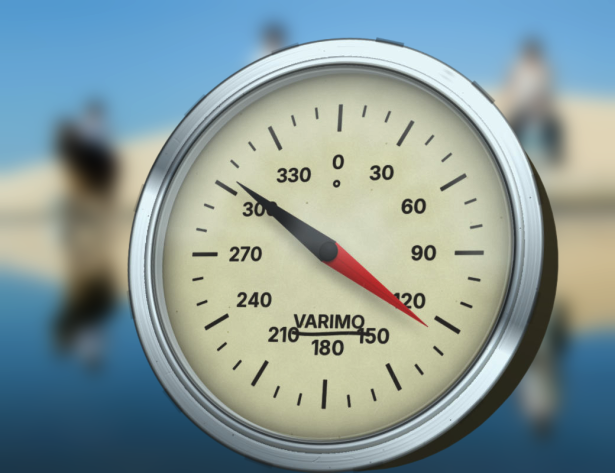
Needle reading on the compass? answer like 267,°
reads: 125,°
